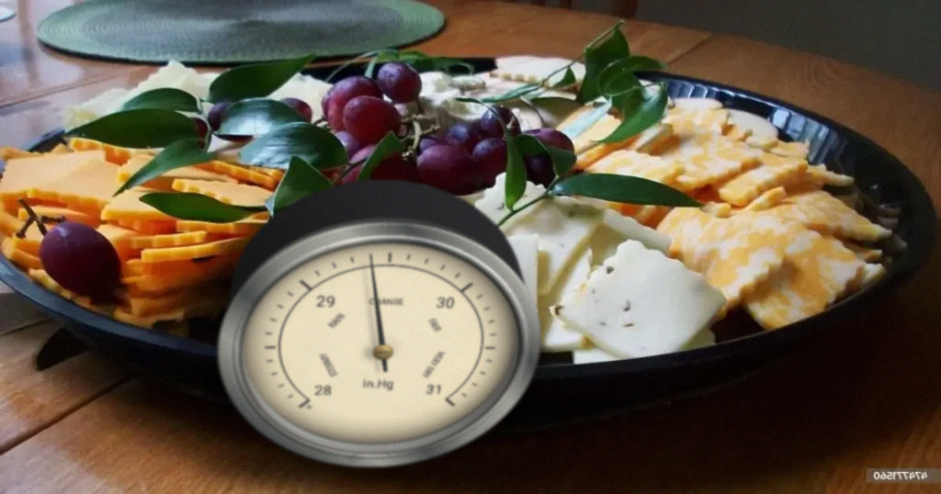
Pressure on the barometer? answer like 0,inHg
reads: 29.4,inHg
